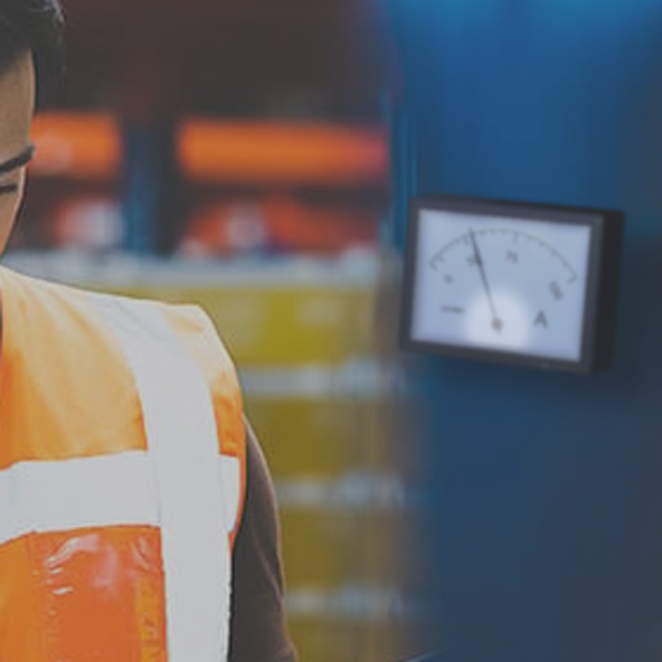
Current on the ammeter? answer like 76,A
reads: 55,A
